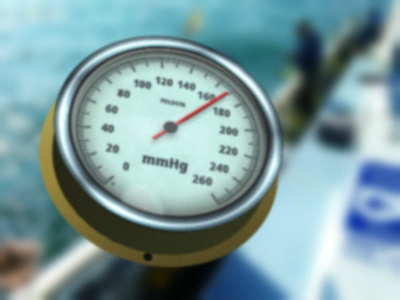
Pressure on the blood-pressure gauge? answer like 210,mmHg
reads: 170,mmHg
